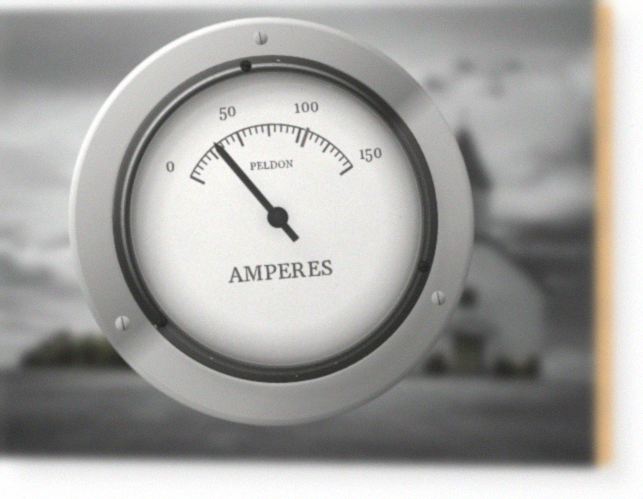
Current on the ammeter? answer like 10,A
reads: 30,A
